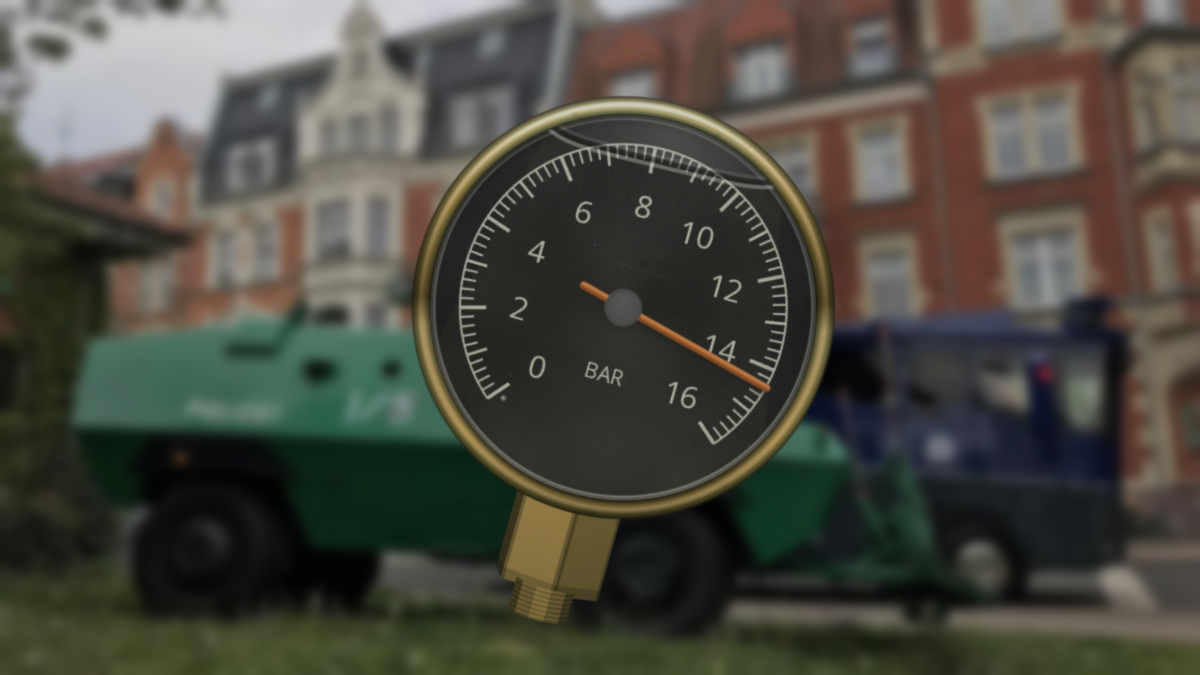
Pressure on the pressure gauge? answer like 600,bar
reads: 14.4,bar
